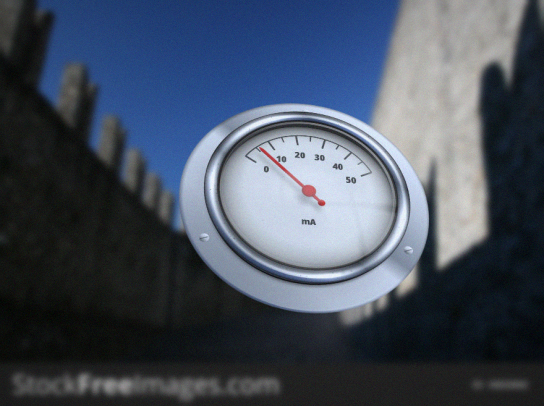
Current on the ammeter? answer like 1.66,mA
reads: 5,mA
